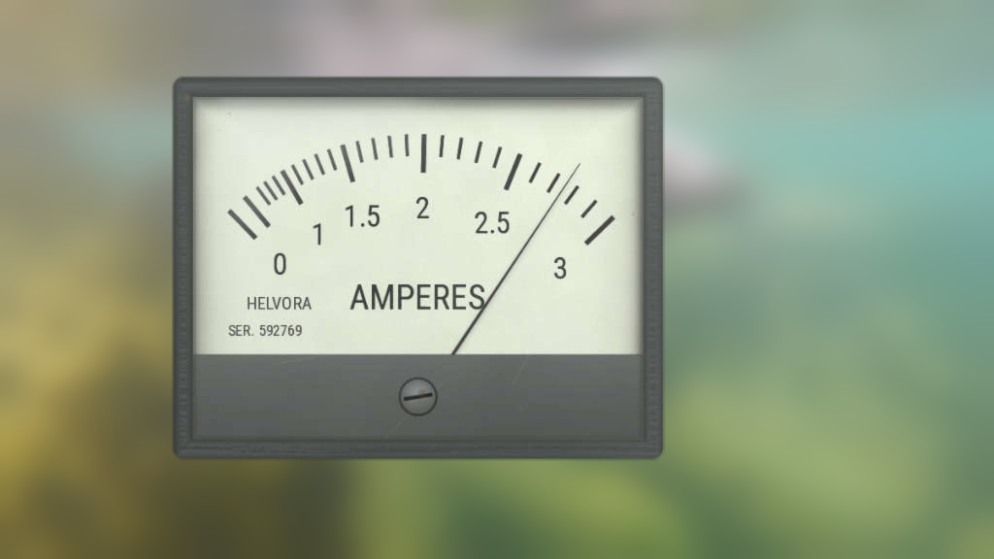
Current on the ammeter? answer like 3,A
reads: 2.75,A
